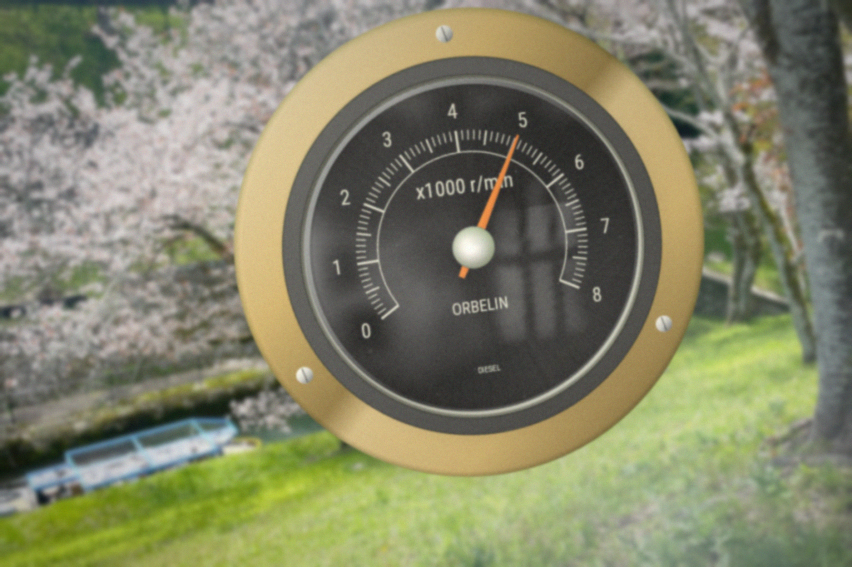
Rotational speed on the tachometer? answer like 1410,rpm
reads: 5000,rpm
